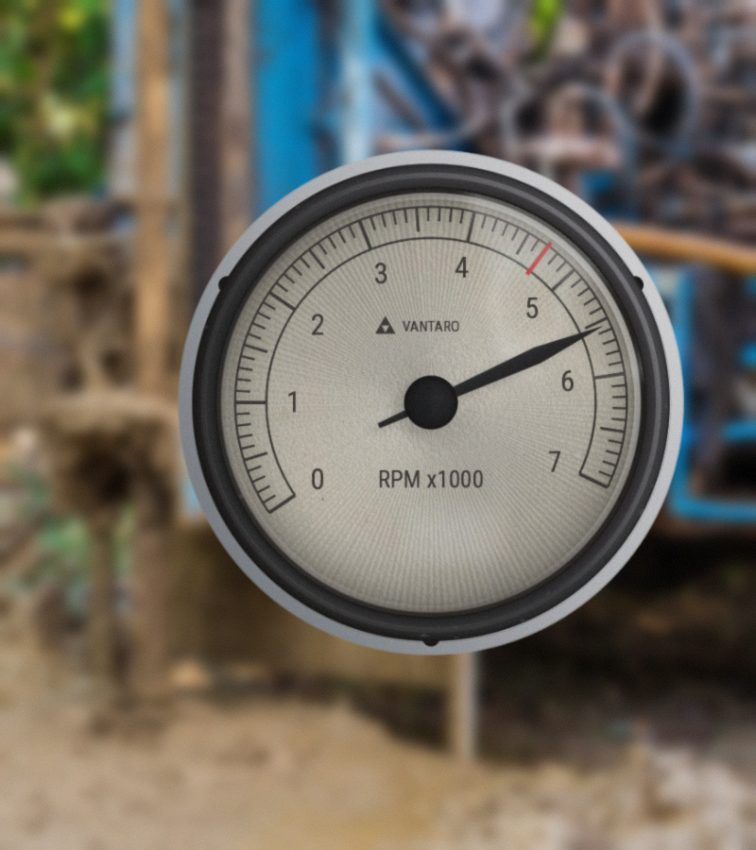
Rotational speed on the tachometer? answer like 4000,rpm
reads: 5550,rpm
